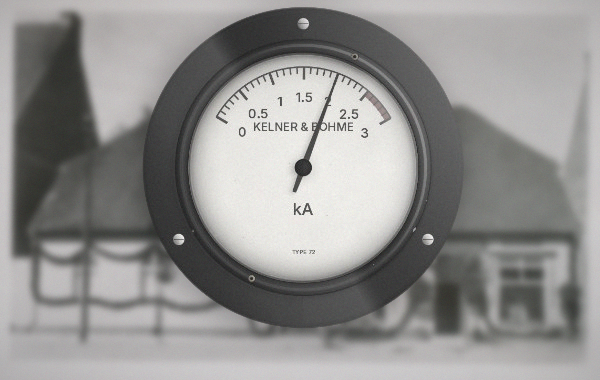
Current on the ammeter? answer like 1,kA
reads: 2,kA
